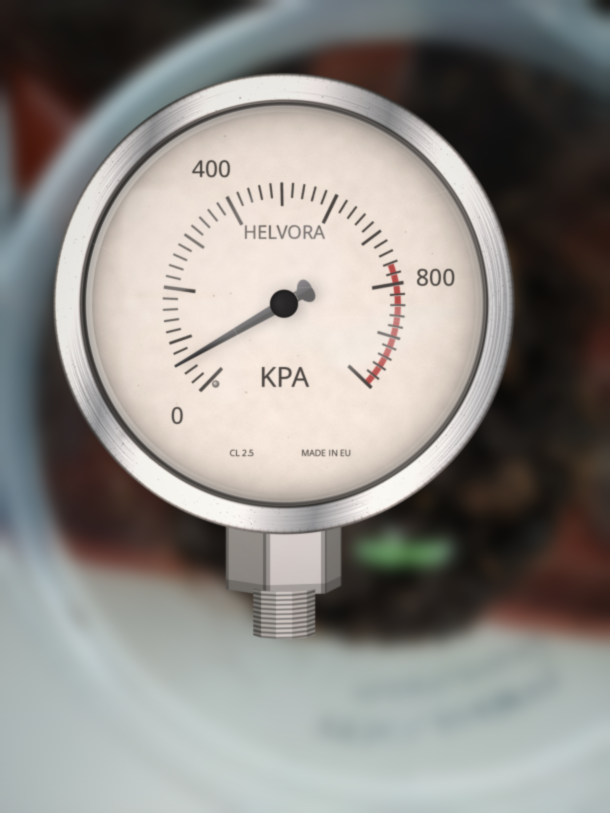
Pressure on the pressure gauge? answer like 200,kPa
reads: 60,kPa
